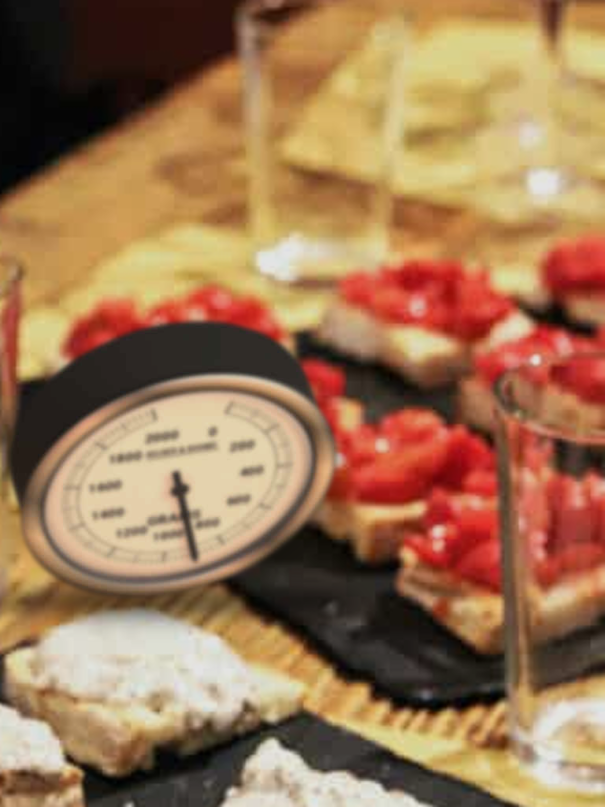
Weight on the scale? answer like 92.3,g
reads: 900,g
